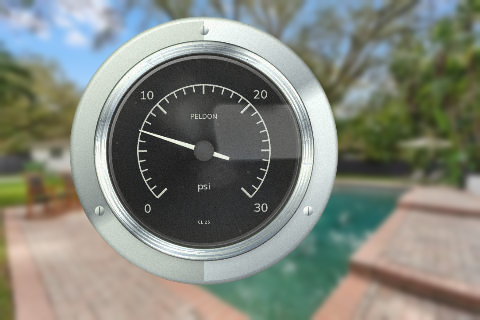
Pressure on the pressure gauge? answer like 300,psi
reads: 7,psi
